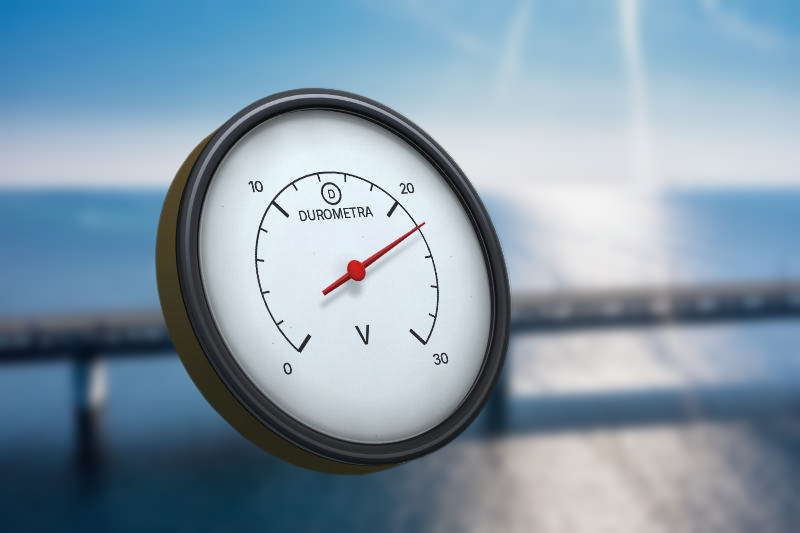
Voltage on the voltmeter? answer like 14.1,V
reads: 22,V
